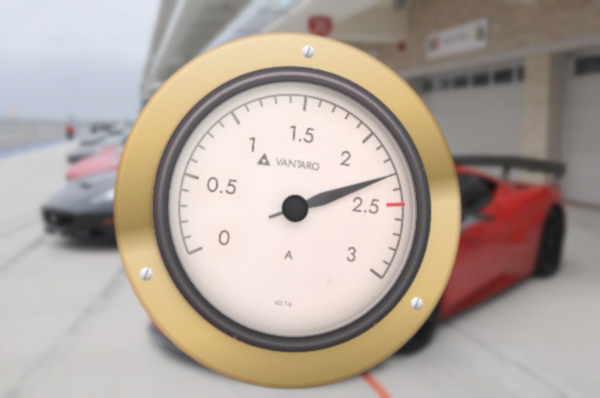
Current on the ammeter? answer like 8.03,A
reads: 2.3,A
